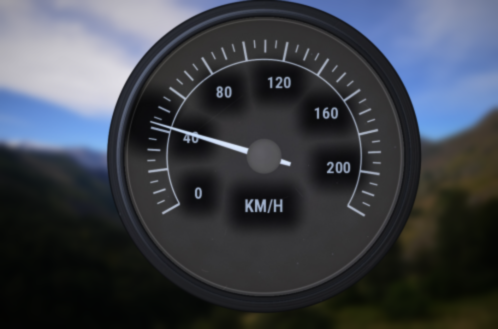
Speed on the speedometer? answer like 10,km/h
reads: 42.5,km/h
